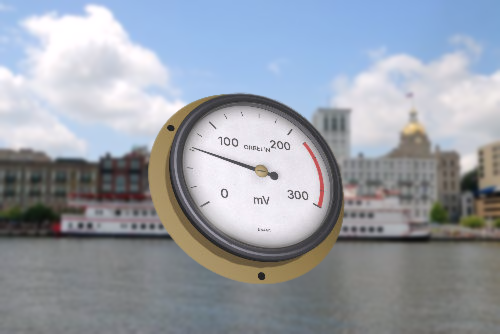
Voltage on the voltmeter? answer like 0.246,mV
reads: 60,mV
